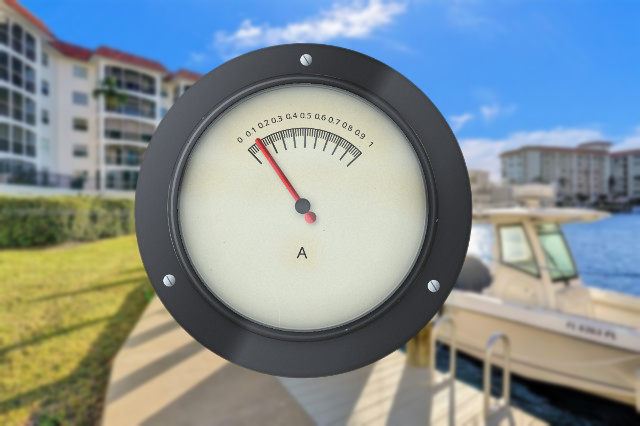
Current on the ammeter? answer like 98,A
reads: 0.1,A
